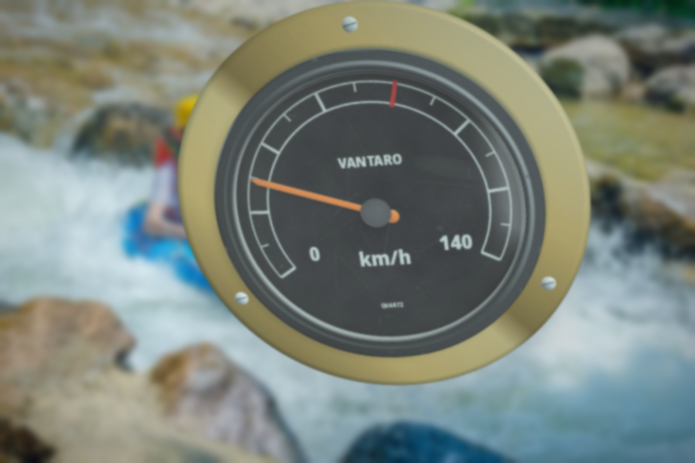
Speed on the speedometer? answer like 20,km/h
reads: 30,km/h
